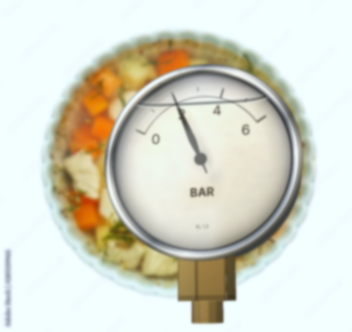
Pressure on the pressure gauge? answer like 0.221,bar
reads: 2,bar
